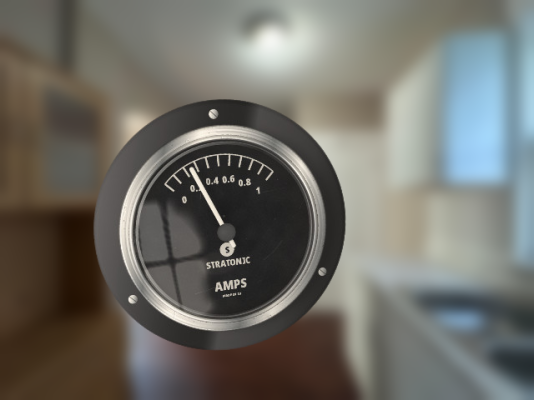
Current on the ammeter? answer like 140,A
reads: 0.25,A
